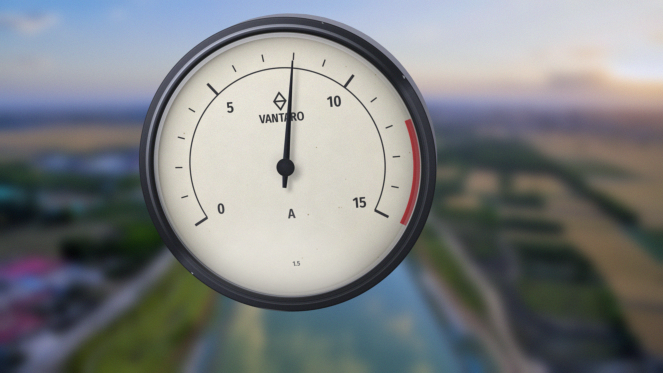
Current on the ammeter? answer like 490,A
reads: 8,A
